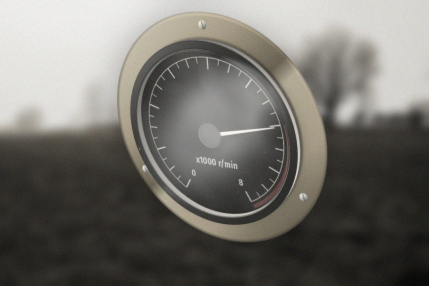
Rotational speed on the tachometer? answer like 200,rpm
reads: 6000,rpm
